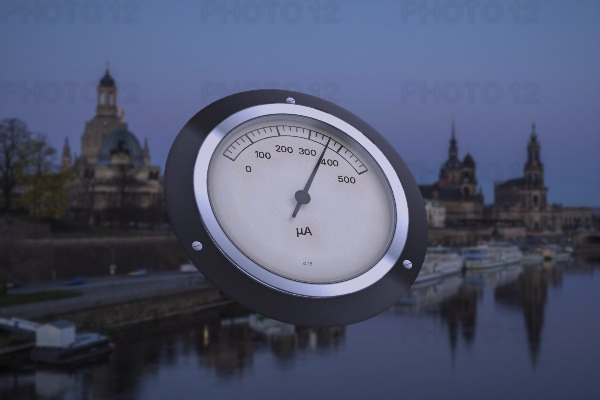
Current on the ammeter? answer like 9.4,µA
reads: 360,µA
